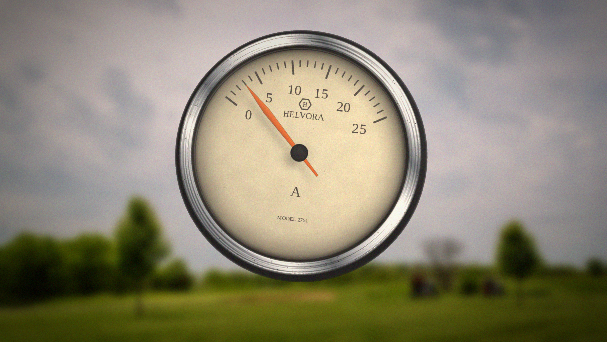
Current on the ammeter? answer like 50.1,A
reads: 3,A
